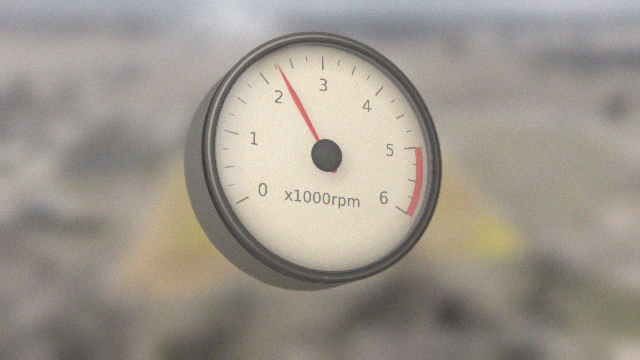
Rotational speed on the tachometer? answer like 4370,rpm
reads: 2250,rpm
